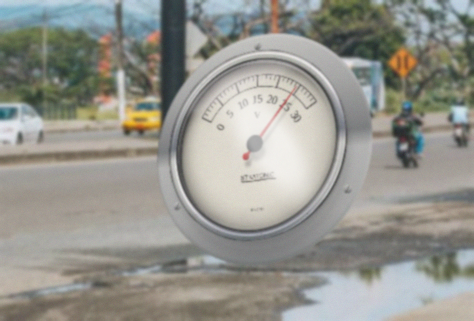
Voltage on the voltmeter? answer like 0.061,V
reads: 25,V
